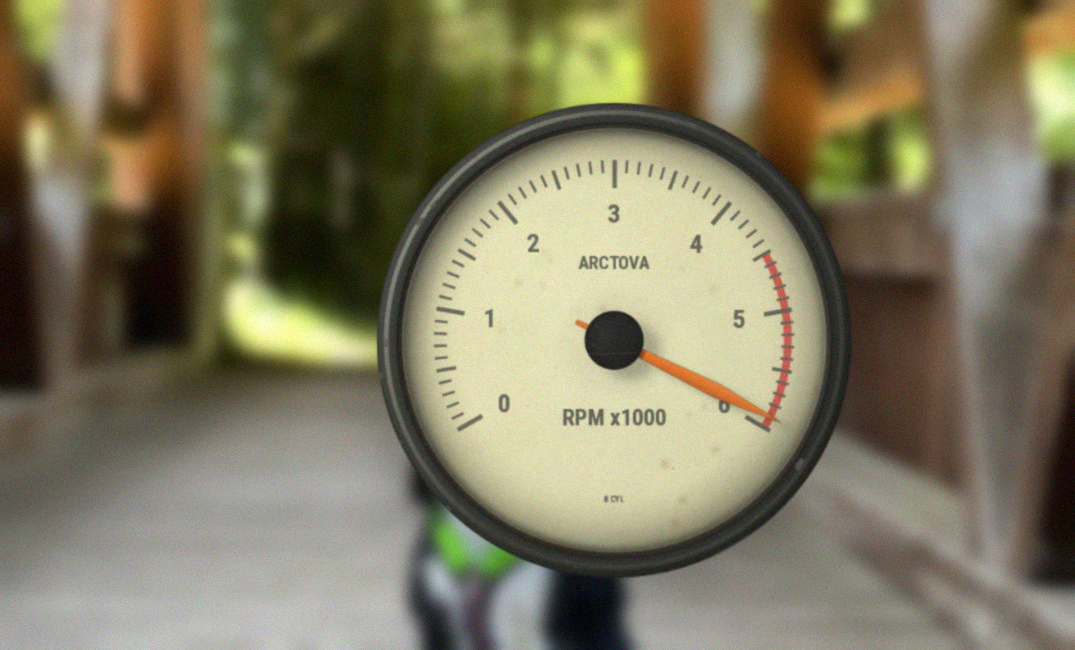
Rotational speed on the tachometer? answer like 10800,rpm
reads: 5900,rpm
